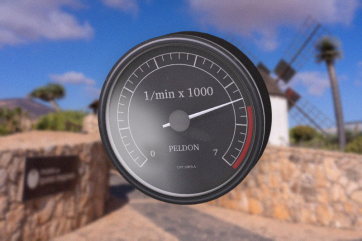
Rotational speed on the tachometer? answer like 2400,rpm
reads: 5400,rpm
